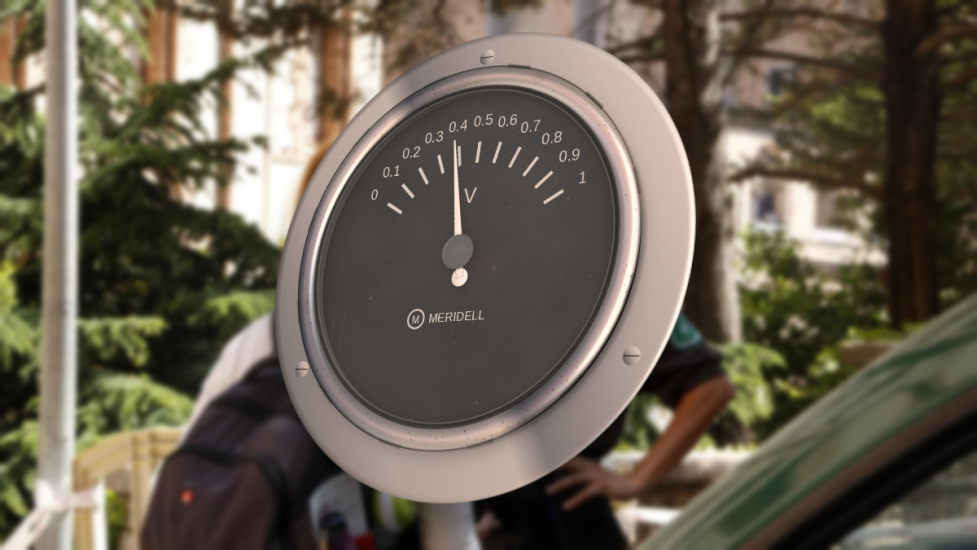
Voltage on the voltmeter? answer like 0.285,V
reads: 0.4,V
